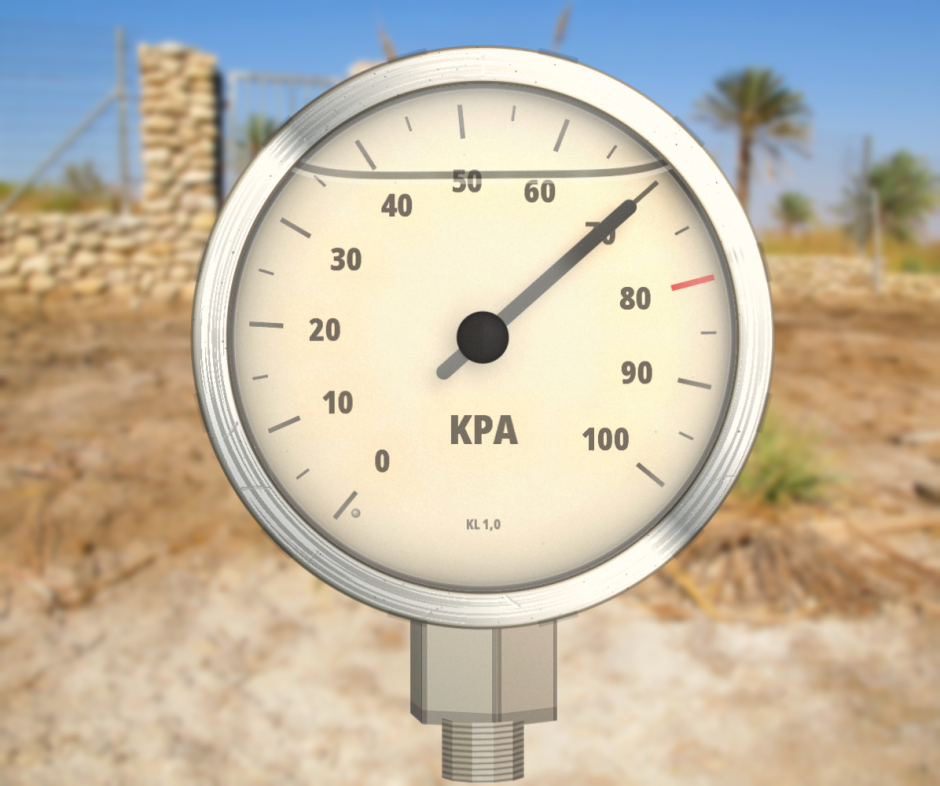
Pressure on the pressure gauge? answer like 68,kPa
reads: 70,kPa
